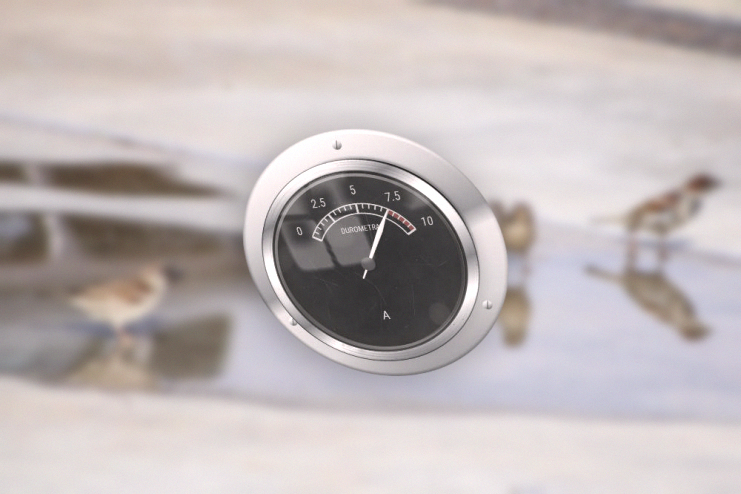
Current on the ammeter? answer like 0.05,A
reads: 7.5,A
